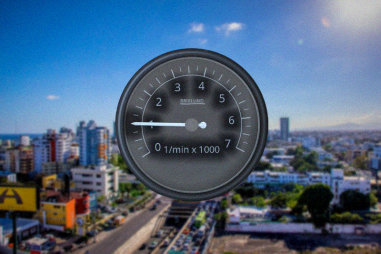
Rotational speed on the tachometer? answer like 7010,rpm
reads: 1000,rpm
